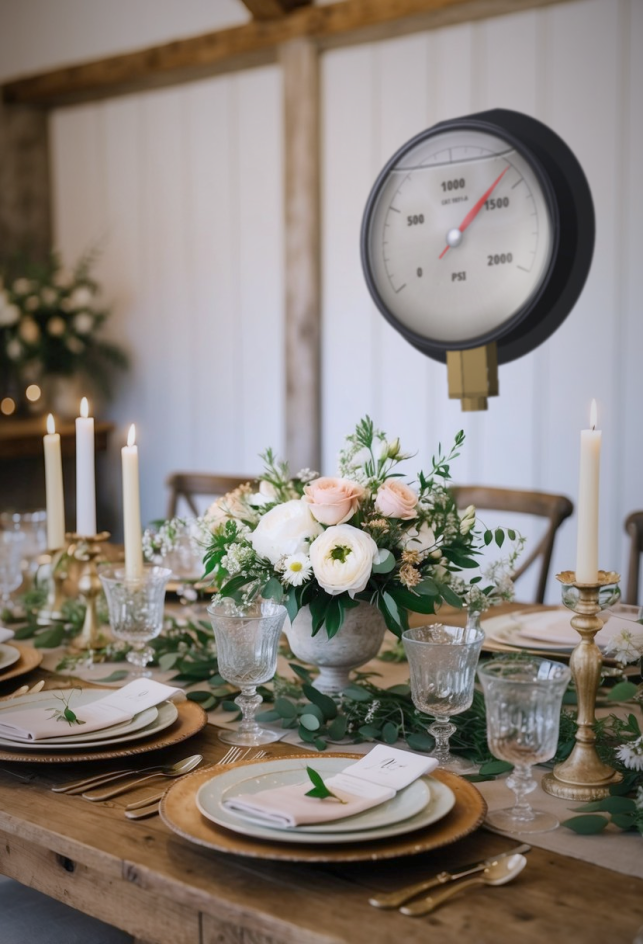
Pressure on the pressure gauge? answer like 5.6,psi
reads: 1400,psi
